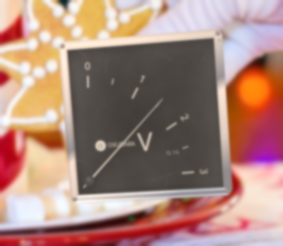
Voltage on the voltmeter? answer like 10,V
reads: 1.5,V
